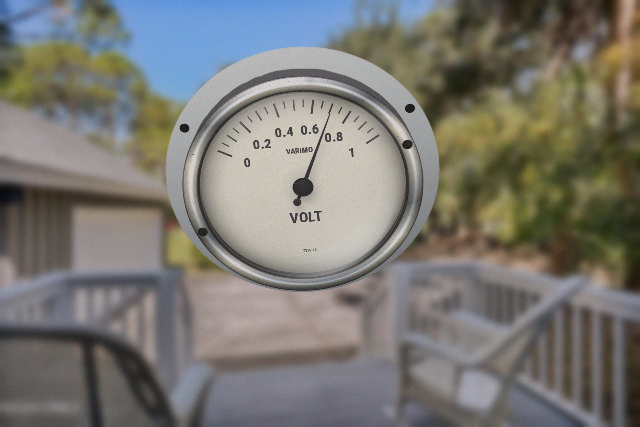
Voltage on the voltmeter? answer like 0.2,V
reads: 0.7,V
